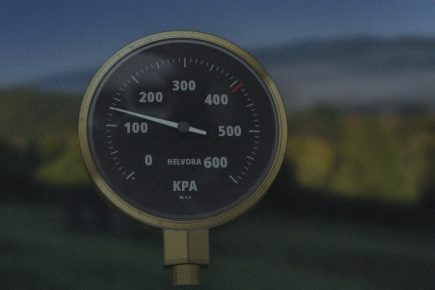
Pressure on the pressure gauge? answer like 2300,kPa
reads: 130,kPa
